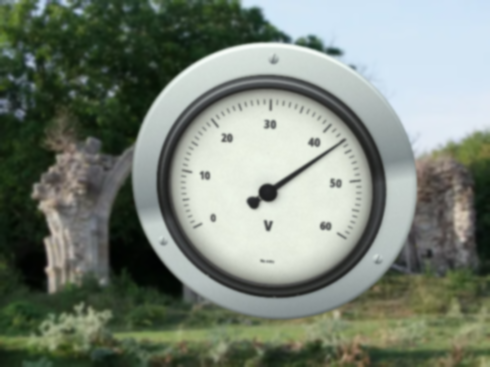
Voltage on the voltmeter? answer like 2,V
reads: 43,V
